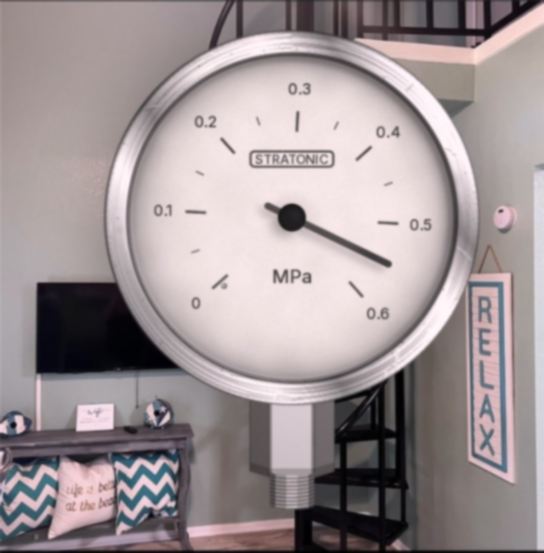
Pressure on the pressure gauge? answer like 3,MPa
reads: 0.55,MPa
